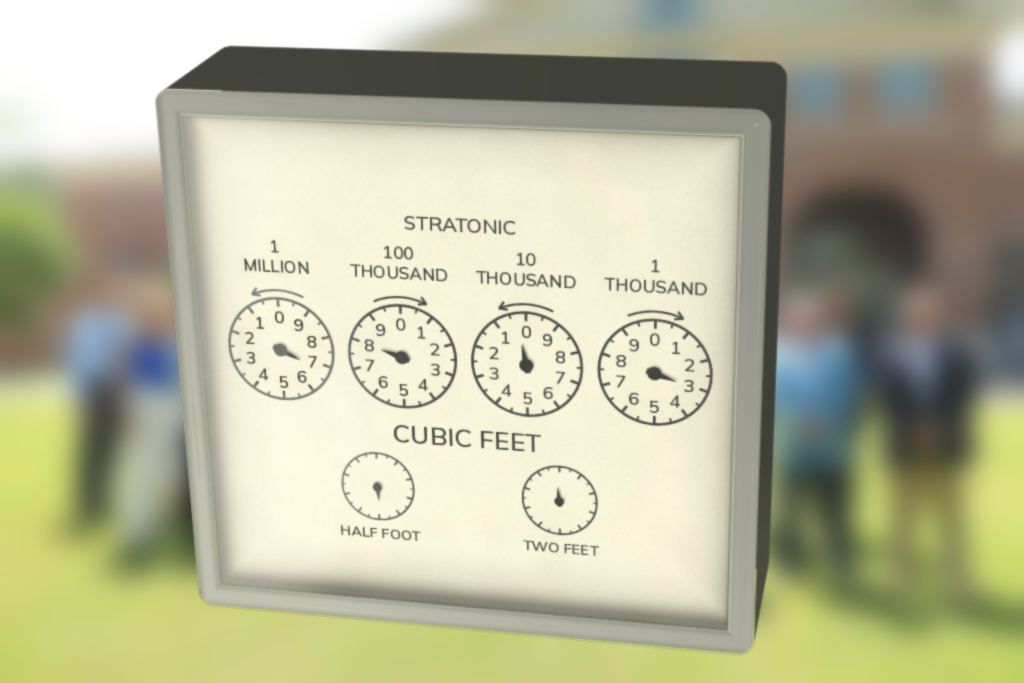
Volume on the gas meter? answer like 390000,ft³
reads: 680300,ft³
